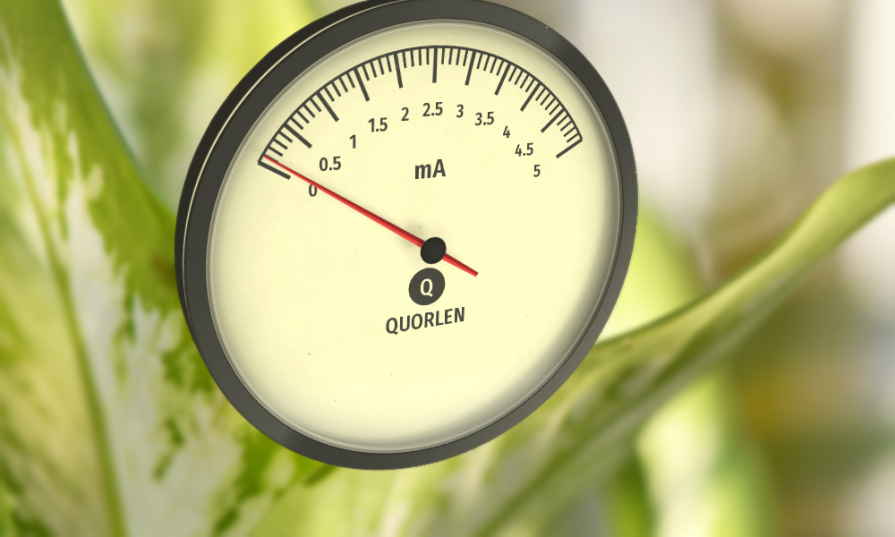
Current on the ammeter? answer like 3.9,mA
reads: 0.1,mA
